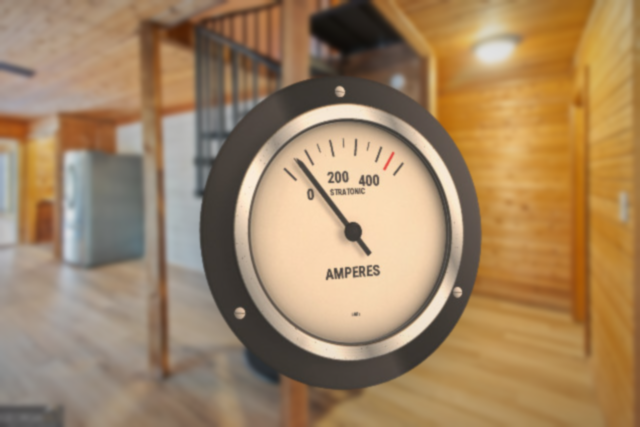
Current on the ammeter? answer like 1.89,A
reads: 50,A
